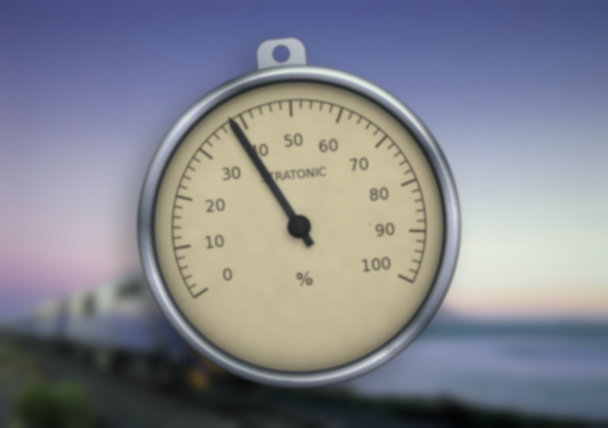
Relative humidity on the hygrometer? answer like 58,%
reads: 38,%
